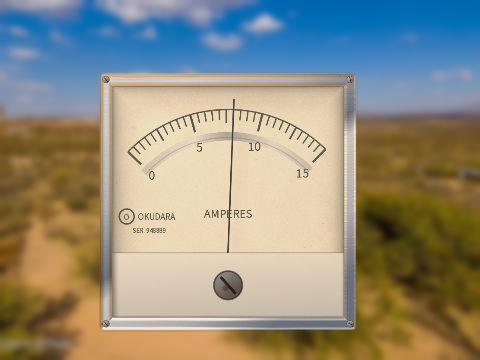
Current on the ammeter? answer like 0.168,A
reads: 8,A
